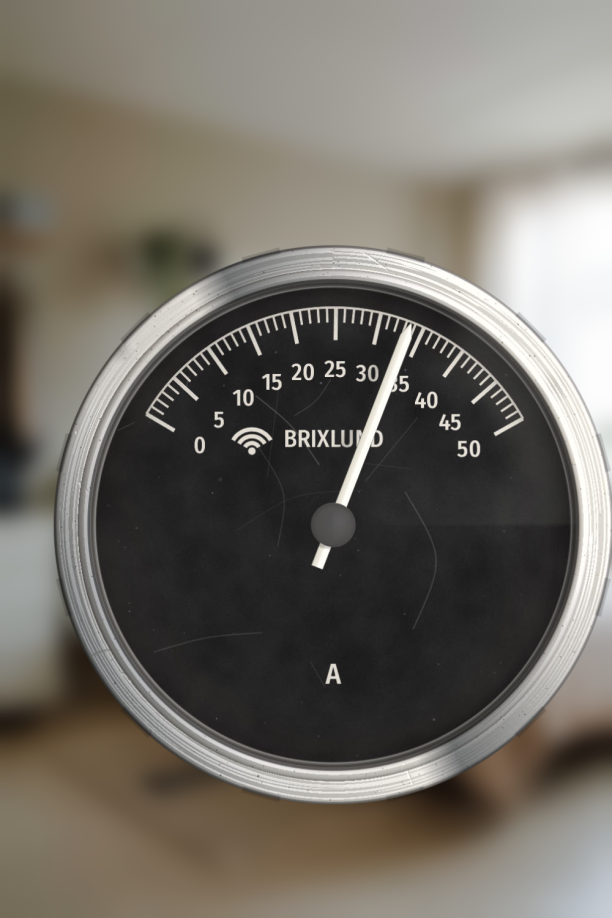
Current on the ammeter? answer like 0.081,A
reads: 33.5,A
